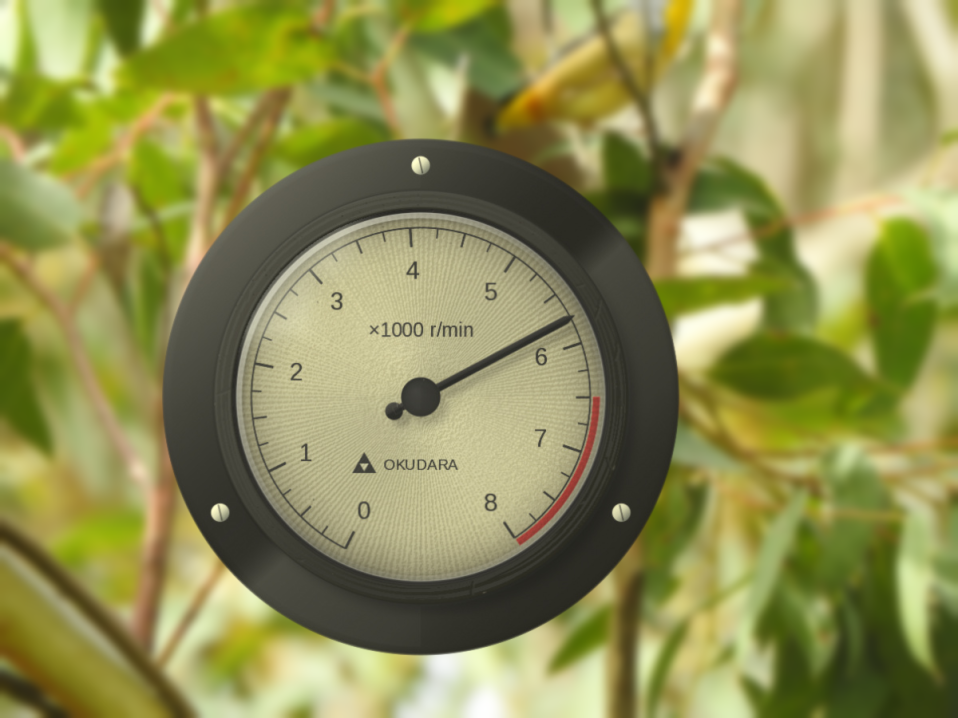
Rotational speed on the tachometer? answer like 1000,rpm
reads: 5750,rpm
